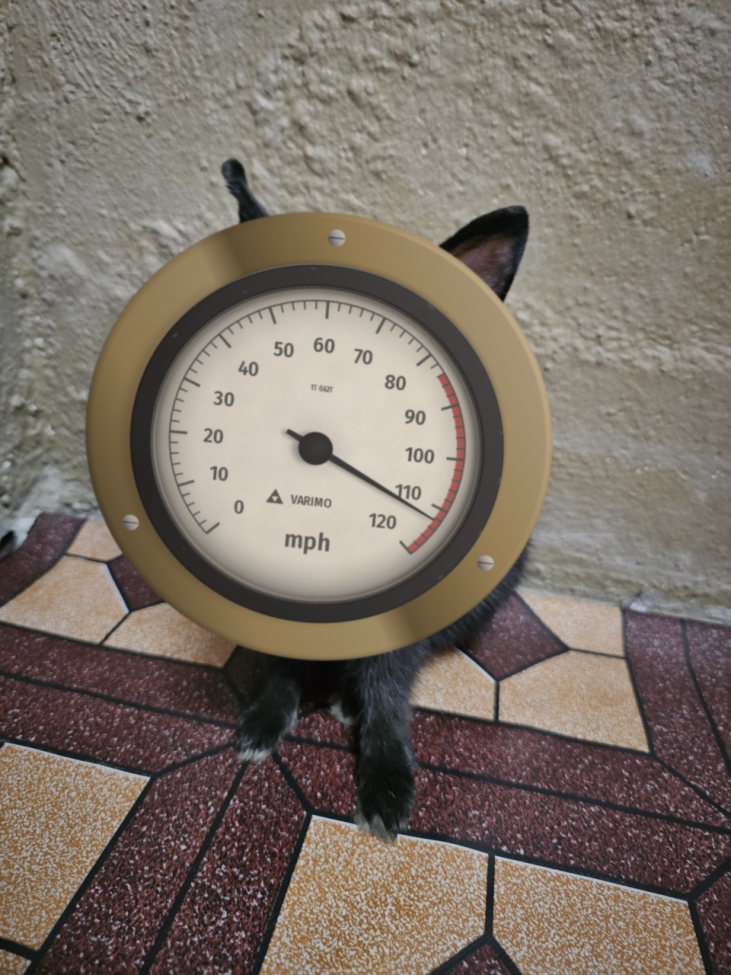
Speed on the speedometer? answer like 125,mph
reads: 112,mph
